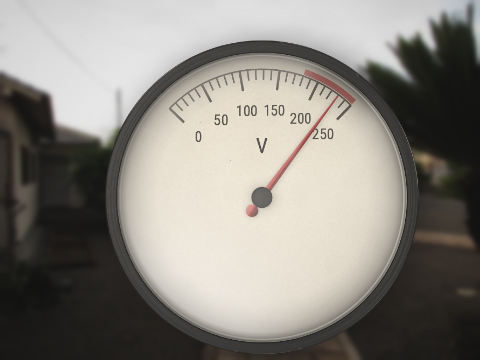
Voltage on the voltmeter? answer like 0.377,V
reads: 230,V
